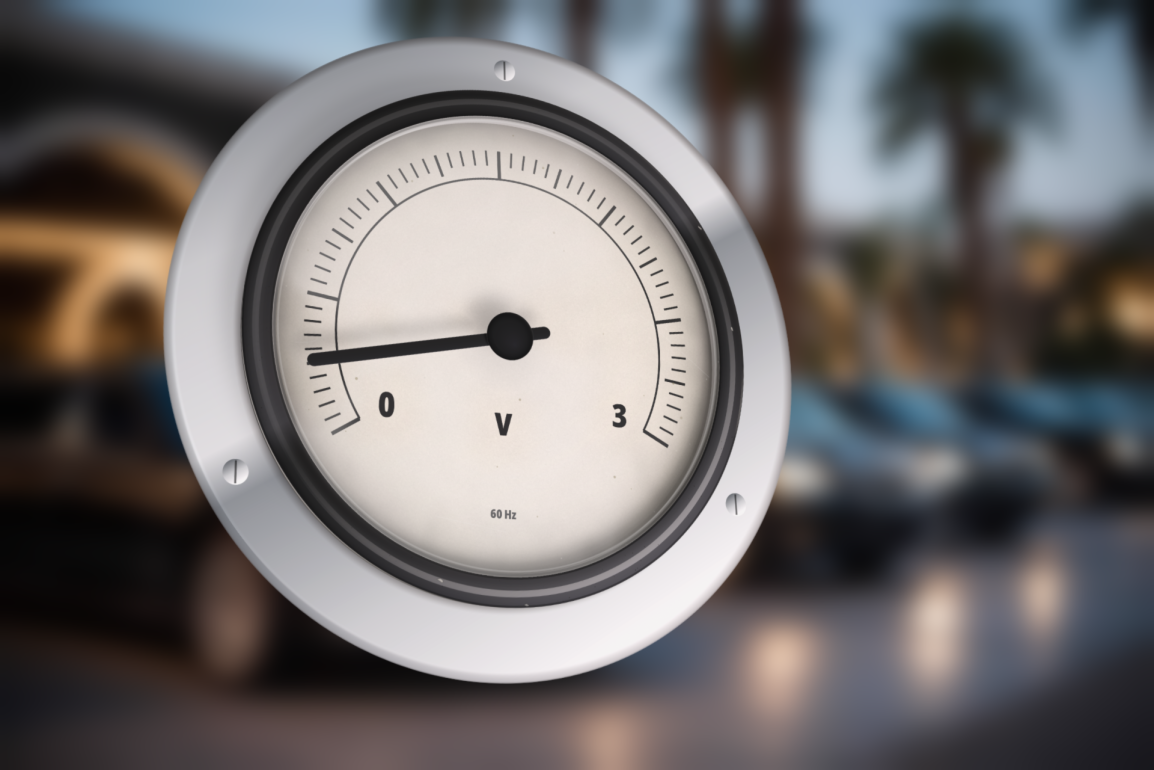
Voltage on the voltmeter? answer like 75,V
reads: 0.25,V
